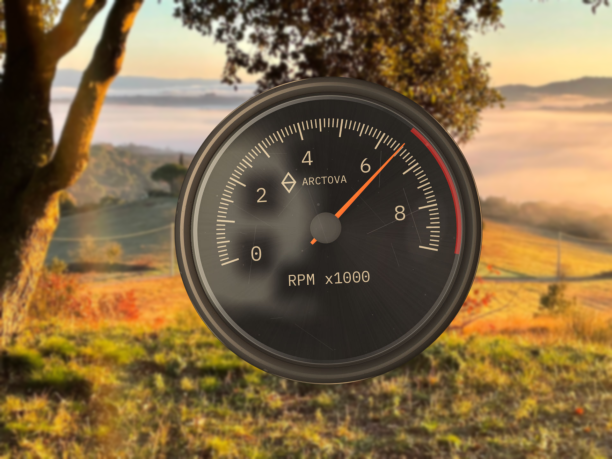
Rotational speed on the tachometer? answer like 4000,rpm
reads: 6500,rpm
